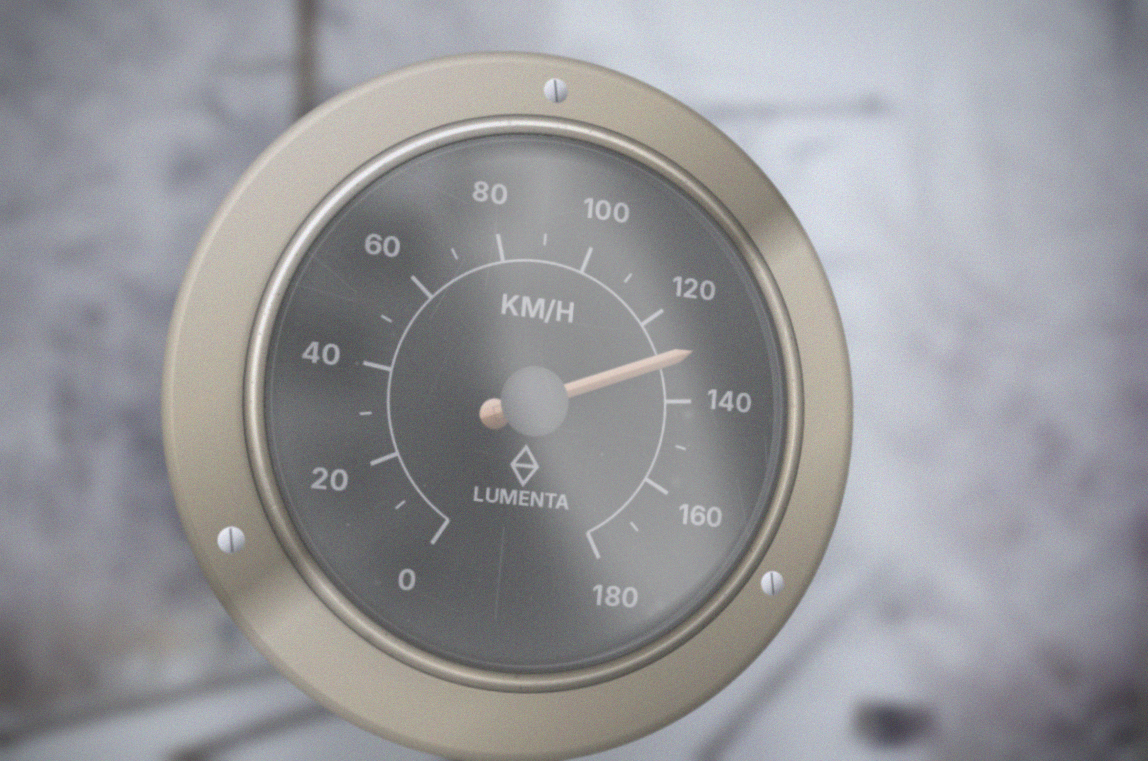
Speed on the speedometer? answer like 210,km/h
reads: 130,km/h
